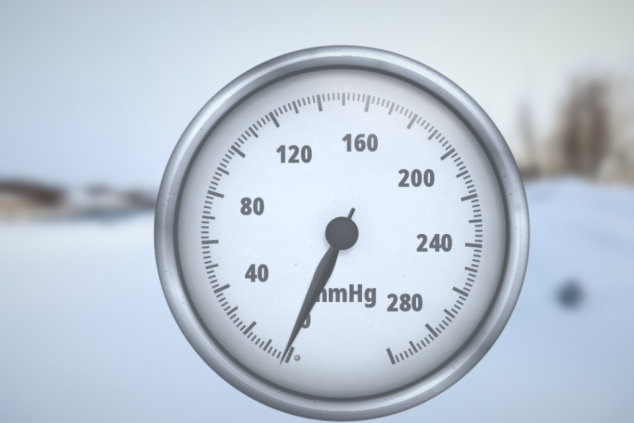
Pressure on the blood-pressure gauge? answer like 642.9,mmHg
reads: 2,mmHg
